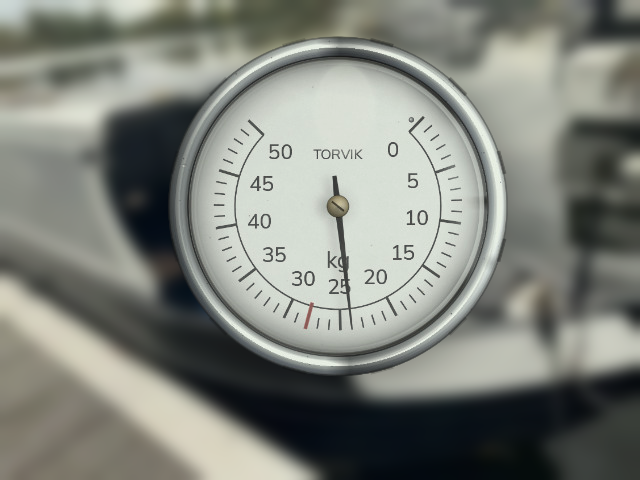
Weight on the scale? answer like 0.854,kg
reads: 24,kg
